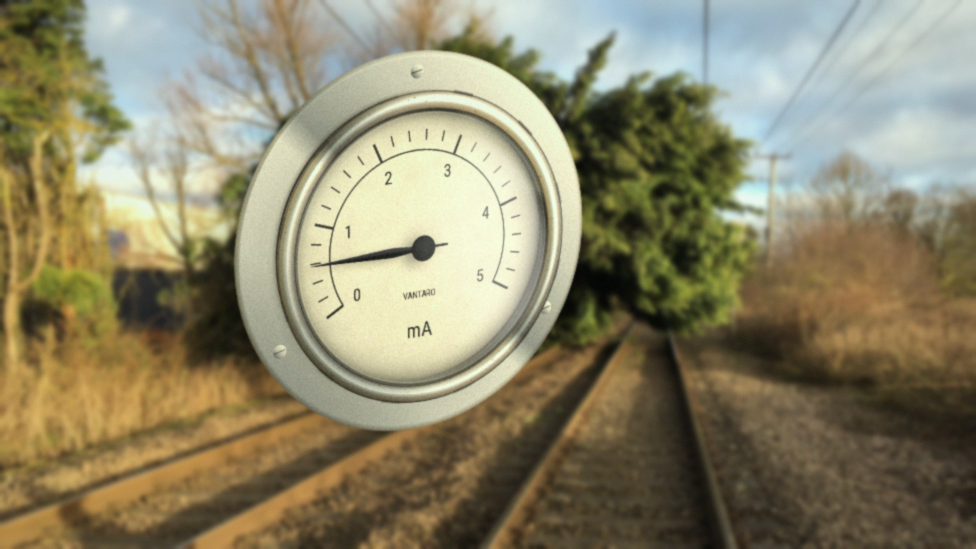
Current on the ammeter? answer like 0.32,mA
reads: 0.6,mA
